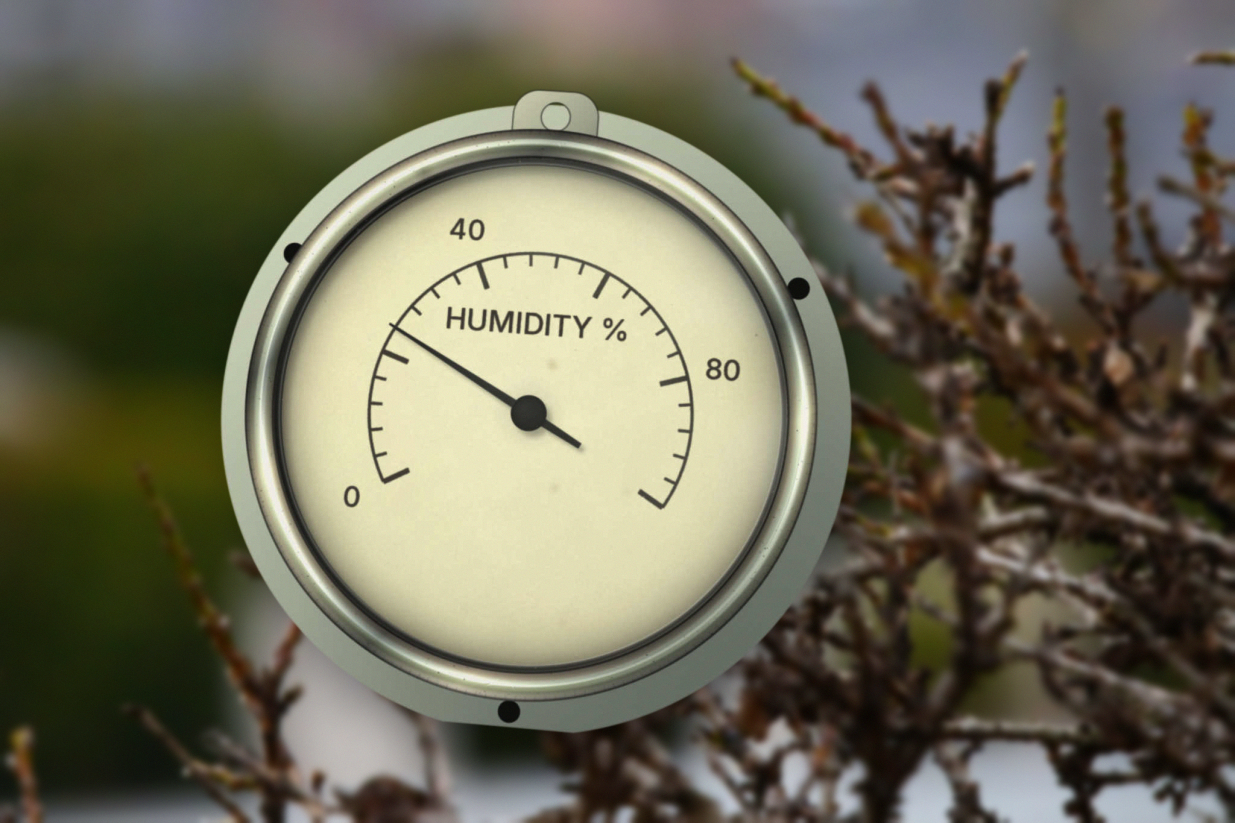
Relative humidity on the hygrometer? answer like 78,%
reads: 24,%
